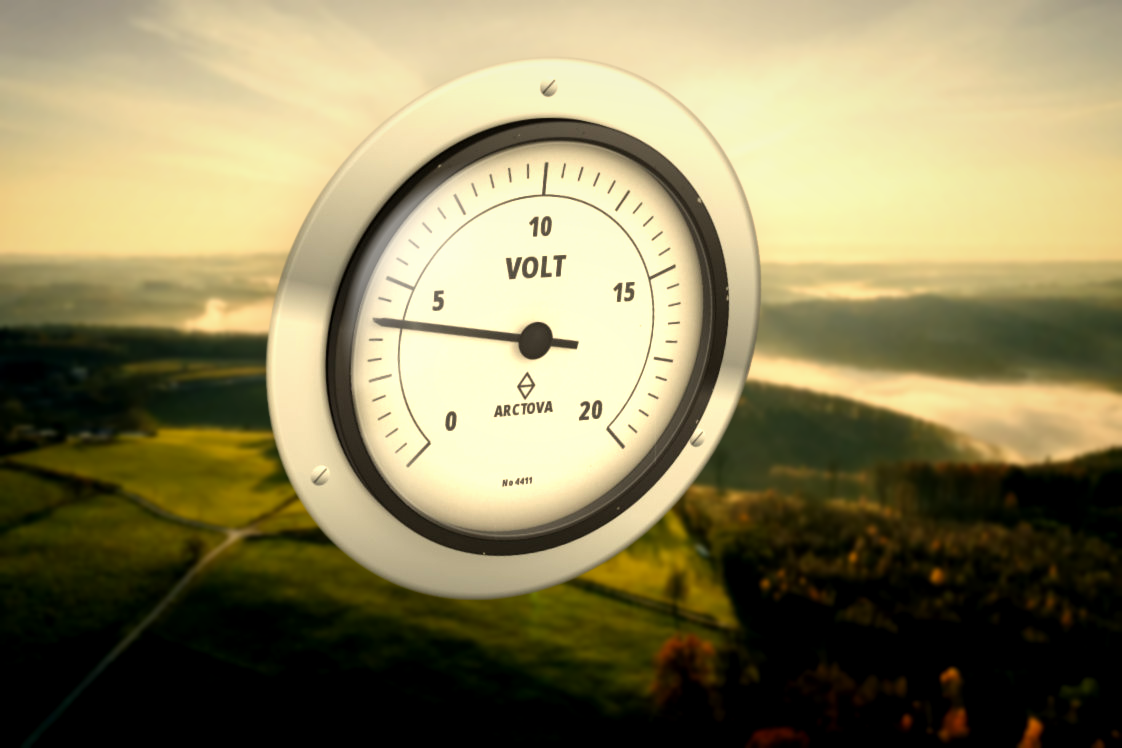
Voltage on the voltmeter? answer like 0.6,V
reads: 4,V
